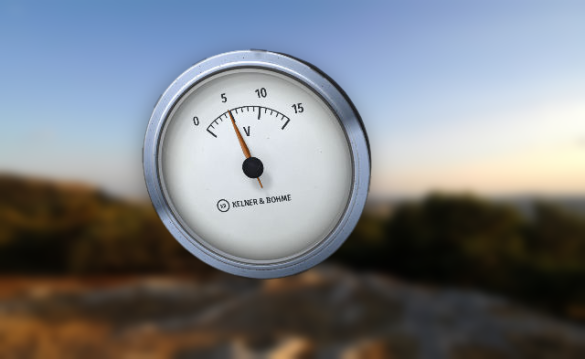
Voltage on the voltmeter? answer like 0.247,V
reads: 5,V
